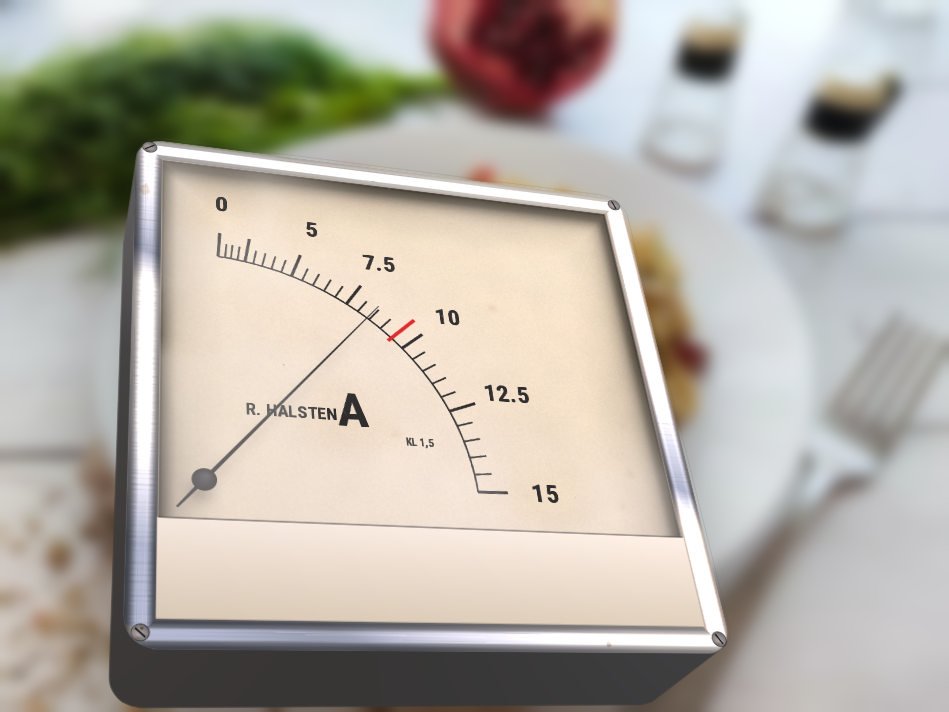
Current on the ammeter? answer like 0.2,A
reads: 8.5,A
